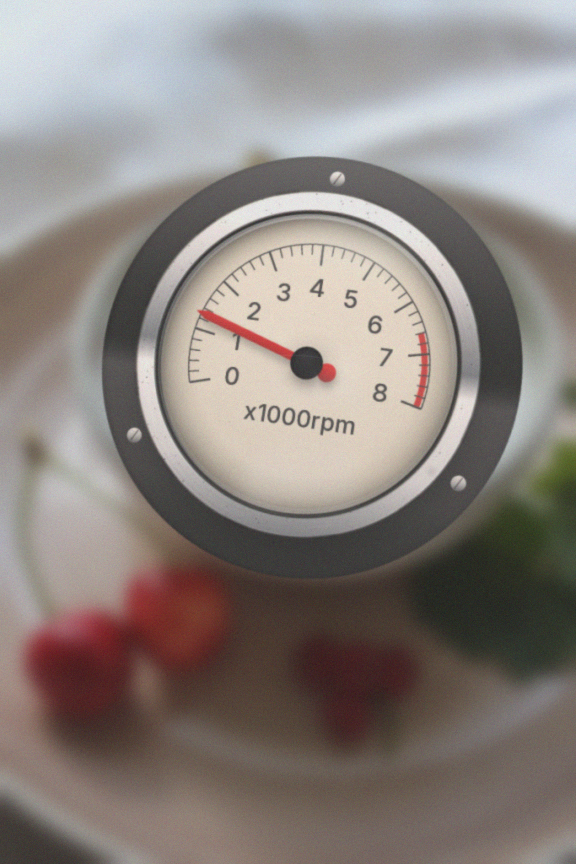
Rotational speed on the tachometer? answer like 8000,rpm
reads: 1300,rpm
